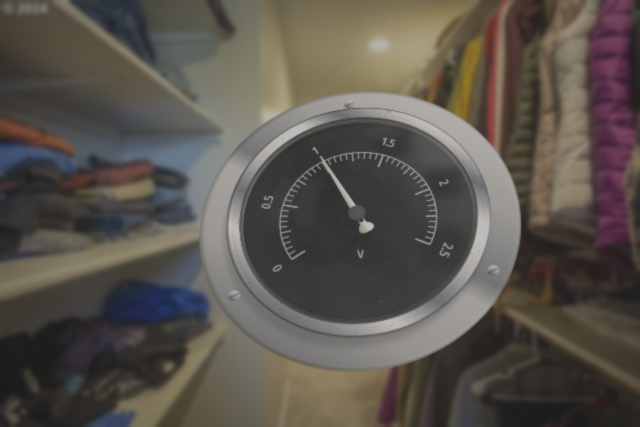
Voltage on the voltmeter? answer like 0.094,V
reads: 1,V
